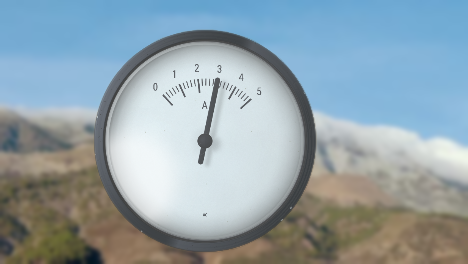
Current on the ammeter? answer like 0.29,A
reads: 3,A
